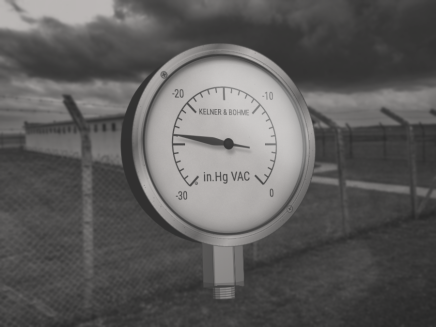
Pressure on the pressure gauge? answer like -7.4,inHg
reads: -24,inHg
